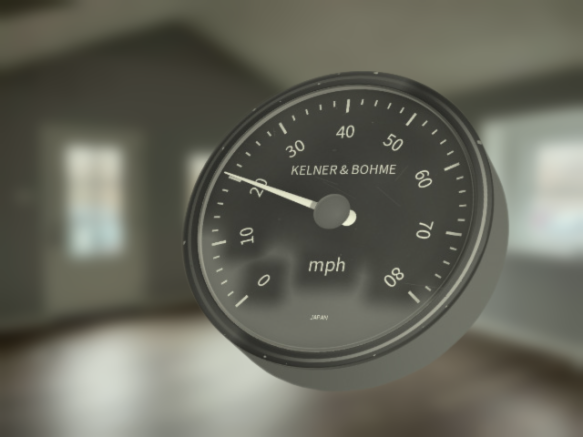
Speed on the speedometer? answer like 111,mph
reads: 20,mph
